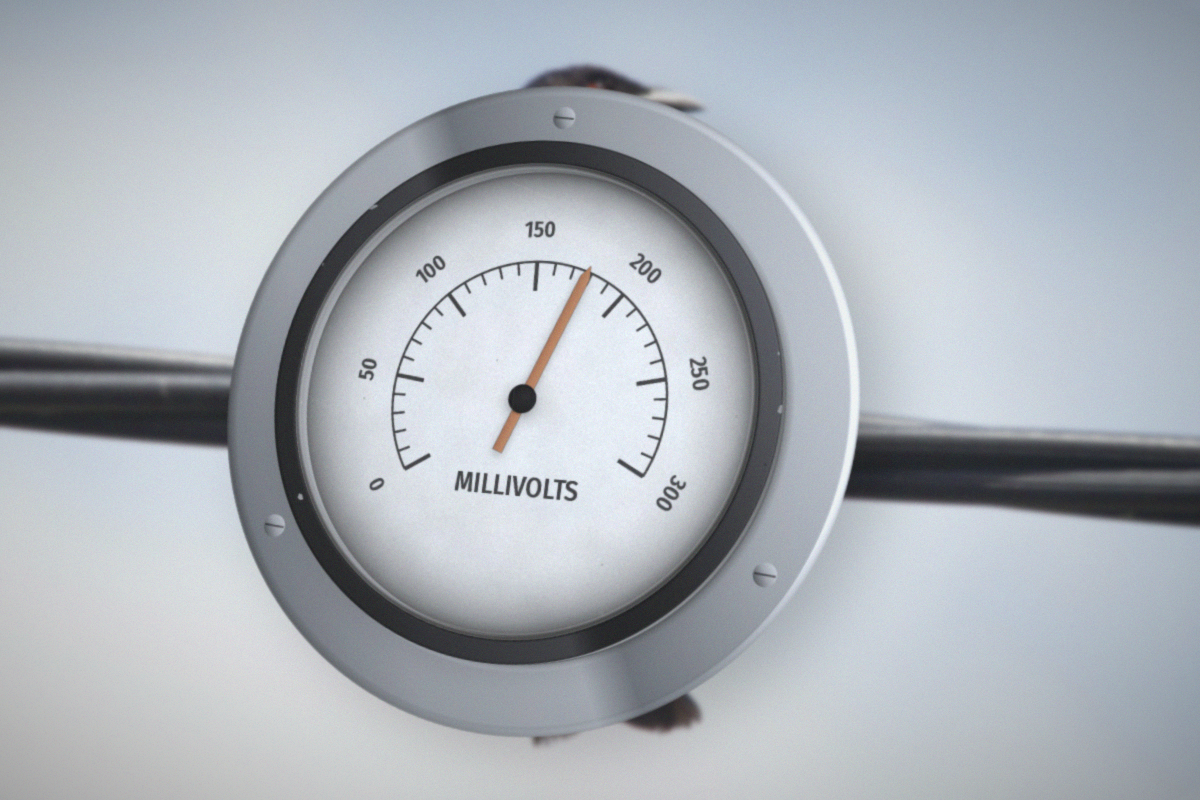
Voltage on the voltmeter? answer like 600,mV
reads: 180,mV
